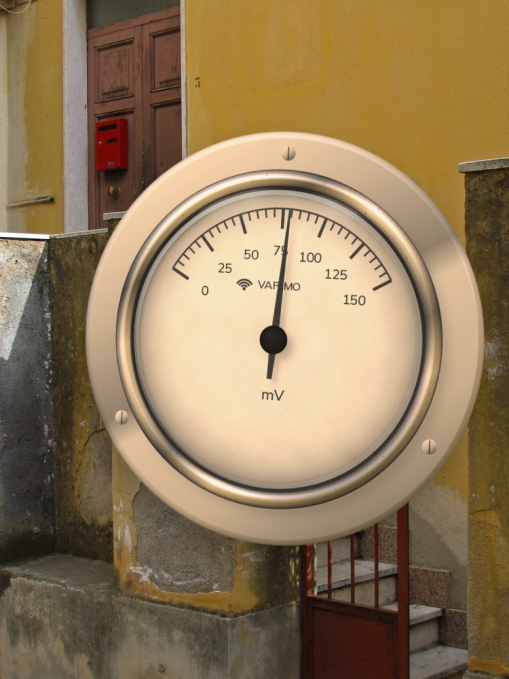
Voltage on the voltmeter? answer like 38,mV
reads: 80,mV
